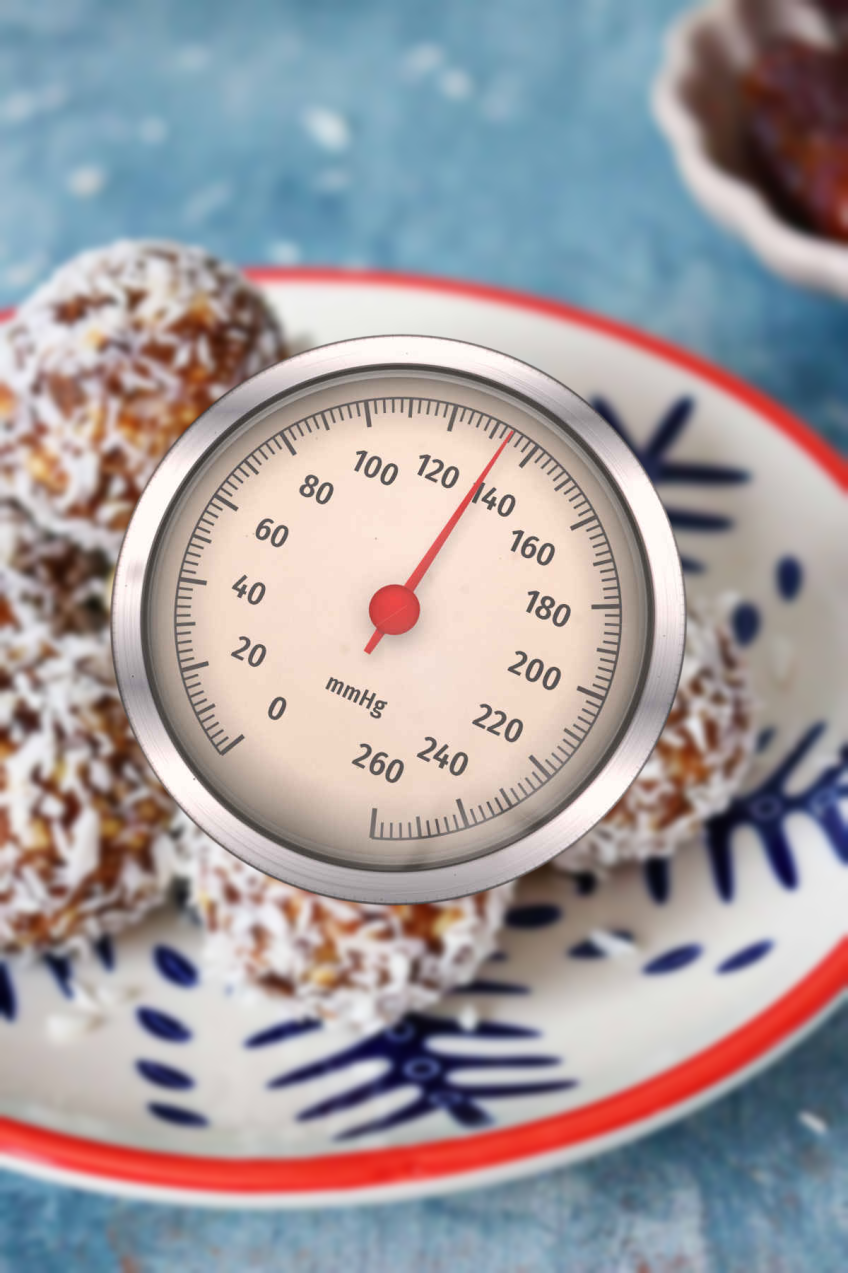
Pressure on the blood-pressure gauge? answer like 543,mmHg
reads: 134,mmHg
